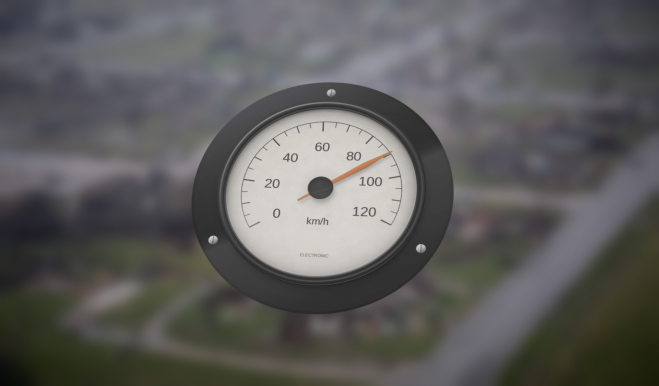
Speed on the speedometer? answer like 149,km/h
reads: 90,km/h
